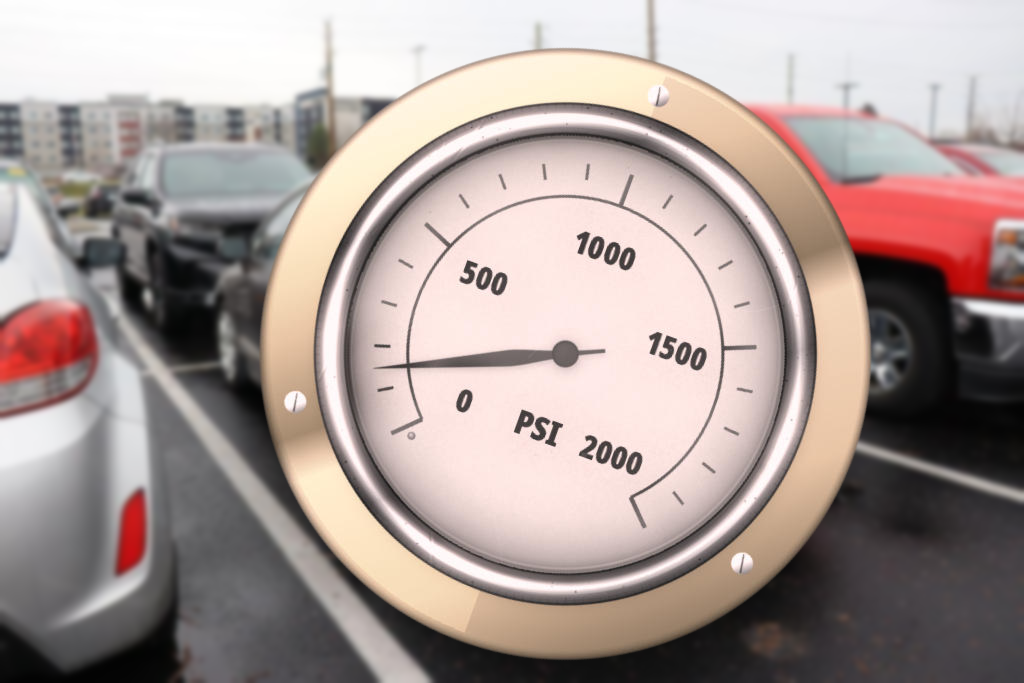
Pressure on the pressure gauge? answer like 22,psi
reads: 150,psi
